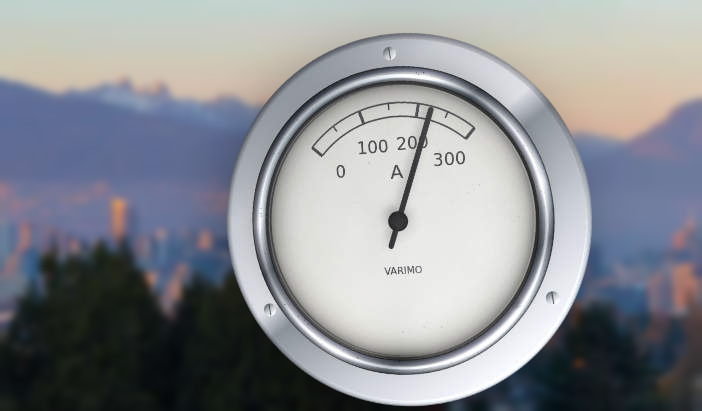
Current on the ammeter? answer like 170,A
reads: 225,A
